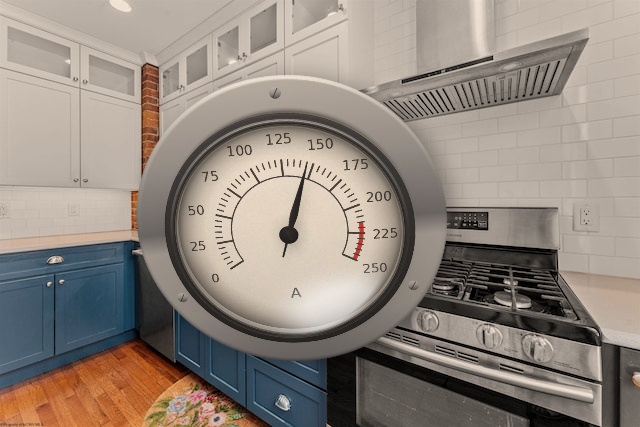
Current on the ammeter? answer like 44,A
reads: 145,A
